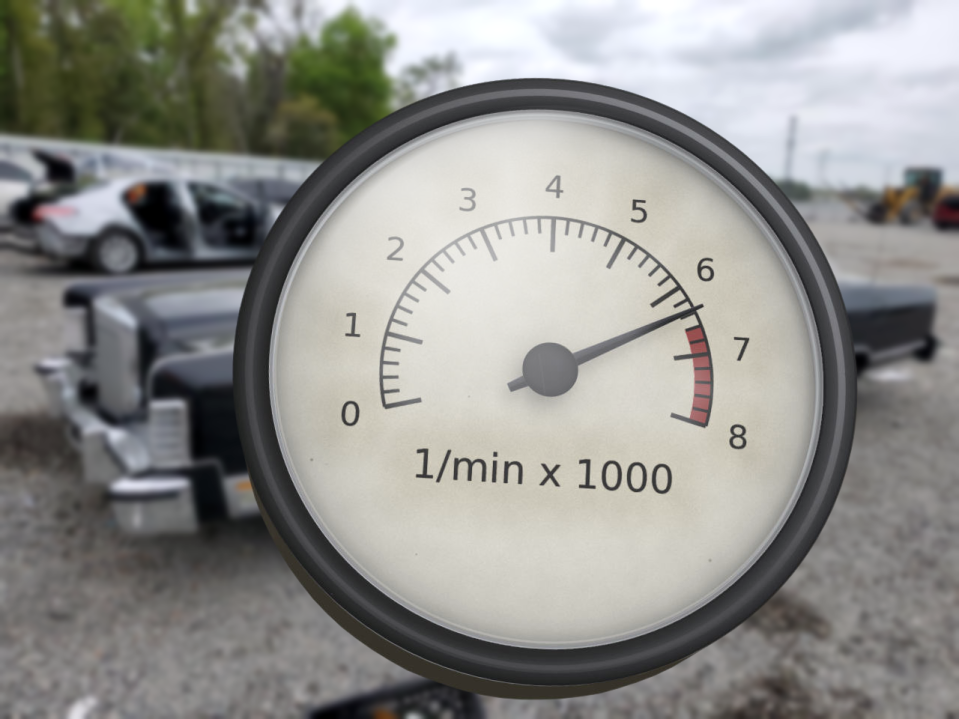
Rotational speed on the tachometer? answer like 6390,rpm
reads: 6400,rpm
